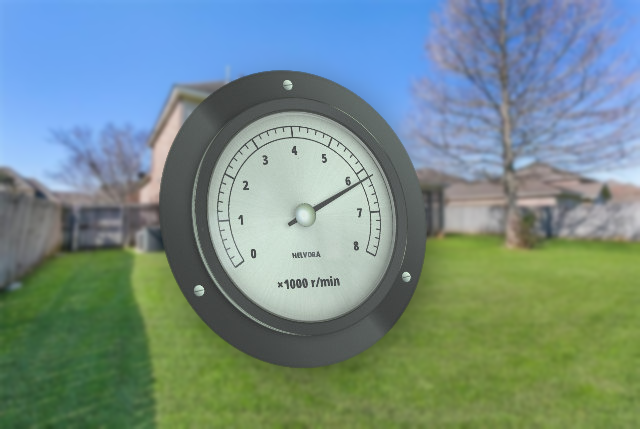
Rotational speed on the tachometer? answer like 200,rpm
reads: 6200,rpm
